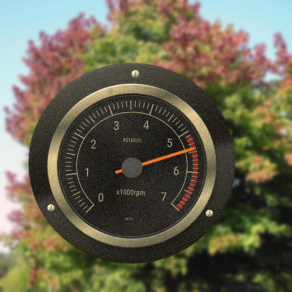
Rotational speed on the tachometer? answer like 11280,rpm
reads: 5400,rpm
